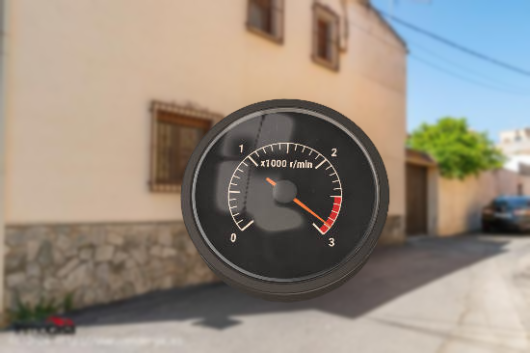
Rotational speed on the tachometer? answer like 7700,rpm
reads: 2900,rpm
